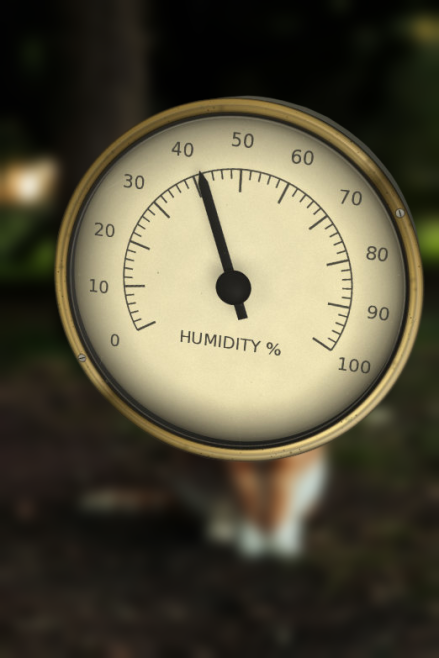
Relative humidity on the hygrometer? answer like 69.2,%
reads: 42,%
